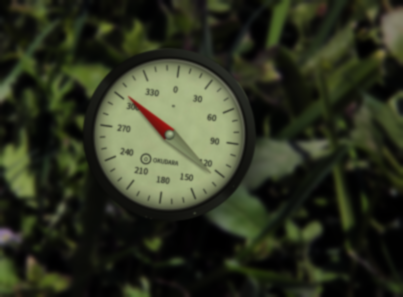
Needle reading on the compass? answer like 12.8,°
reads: 305,°
